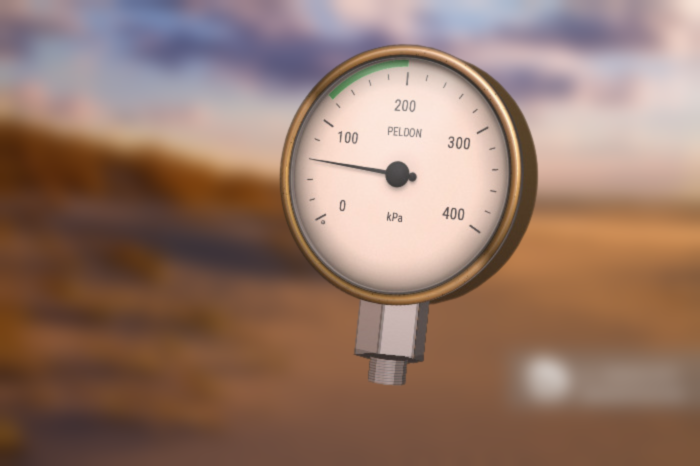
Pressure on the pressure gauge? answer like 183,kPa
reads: 60,kPa
